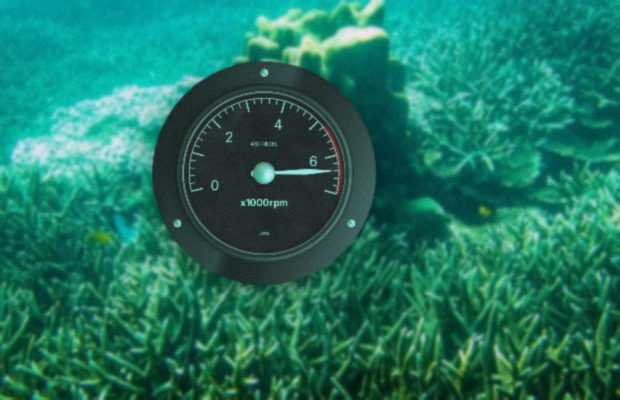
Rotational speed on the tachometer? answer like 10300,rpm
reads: 6400,rpm
